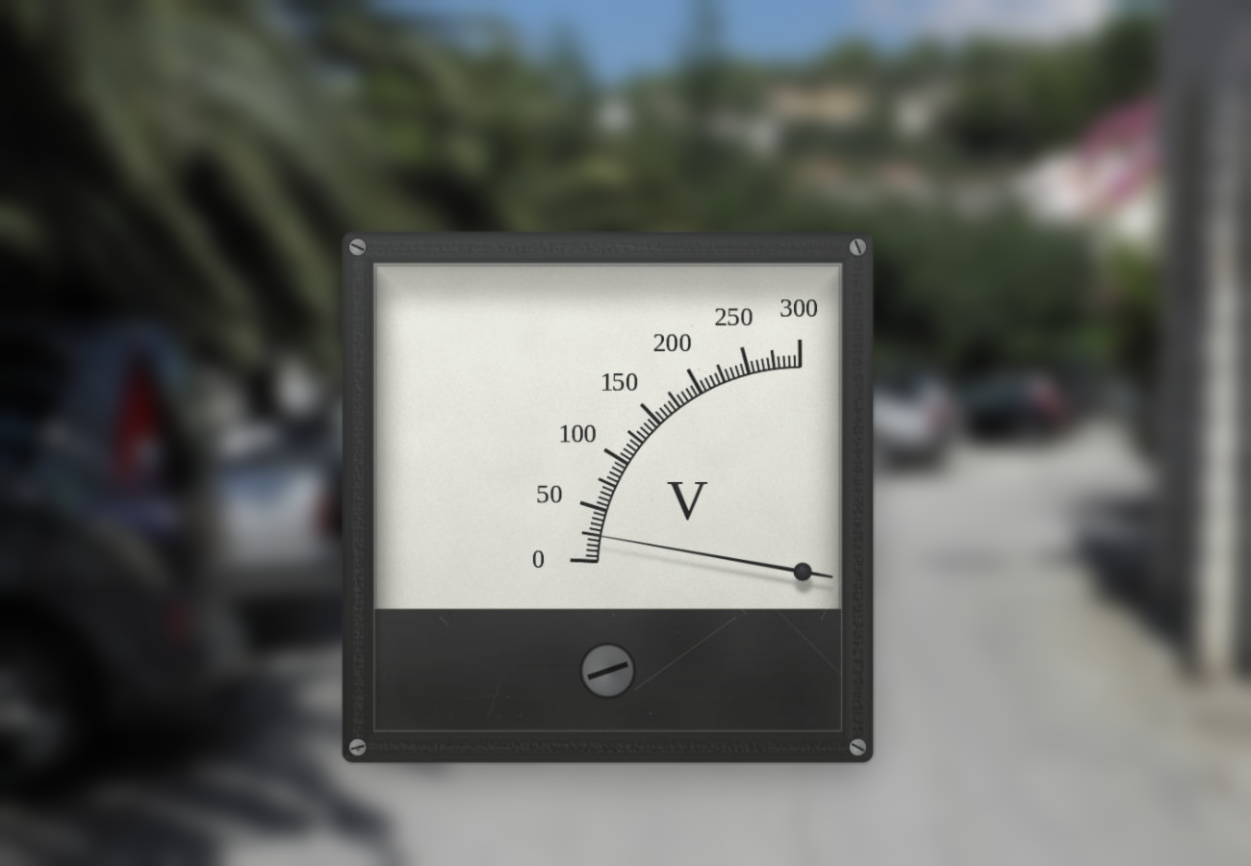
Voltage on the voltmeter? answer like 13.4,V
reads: 25,V
